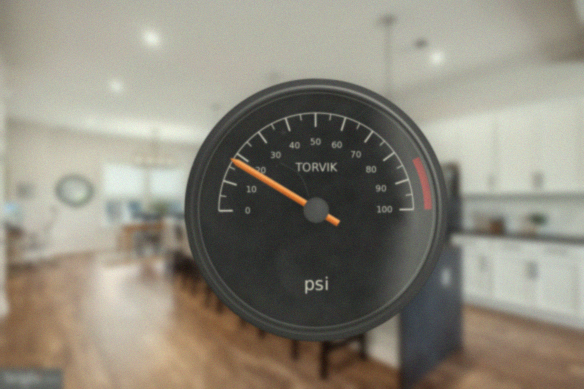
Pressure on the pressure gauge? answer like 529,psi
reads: 17.5,psi
